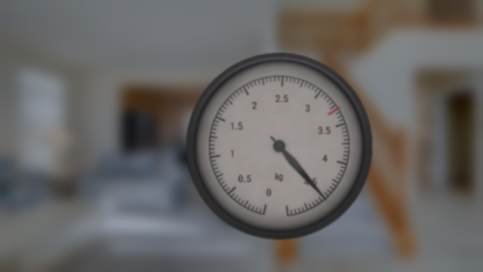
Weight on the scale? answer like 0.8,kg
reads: 4.5,kg
